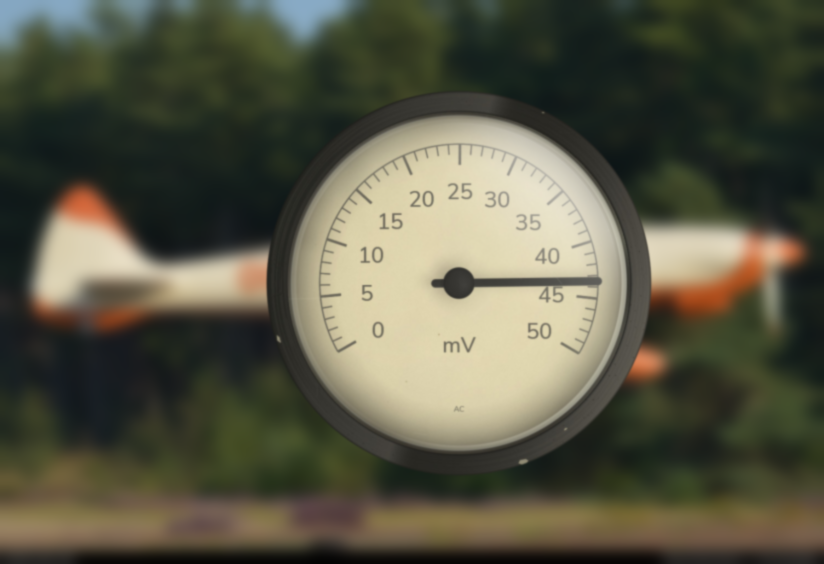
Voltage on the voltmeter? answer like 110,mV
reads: 43.5,mV
